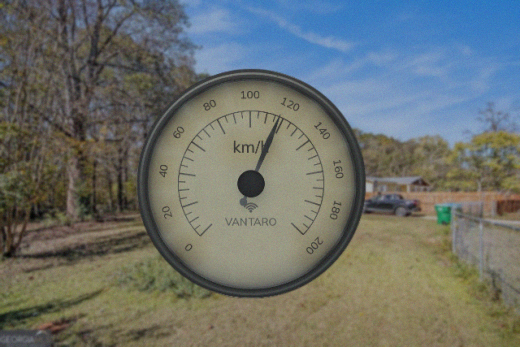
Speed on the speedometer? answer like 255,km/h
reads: 117.5,km/h
